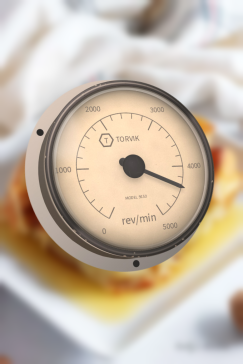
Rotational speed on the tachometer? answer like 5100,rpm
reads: 4400,rpm
